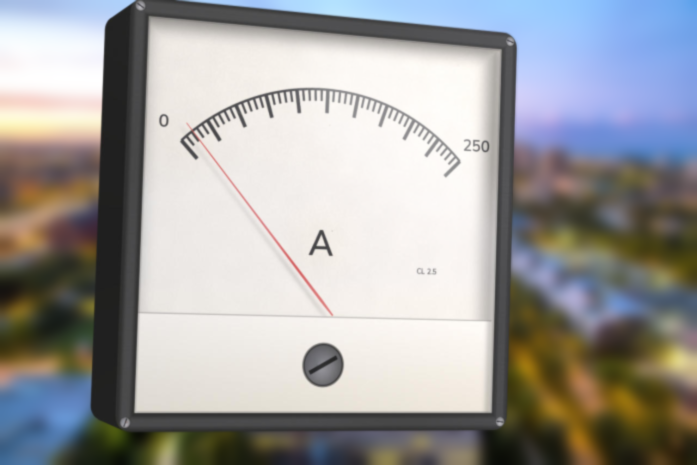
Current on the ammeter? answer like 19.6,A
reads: 10,A
